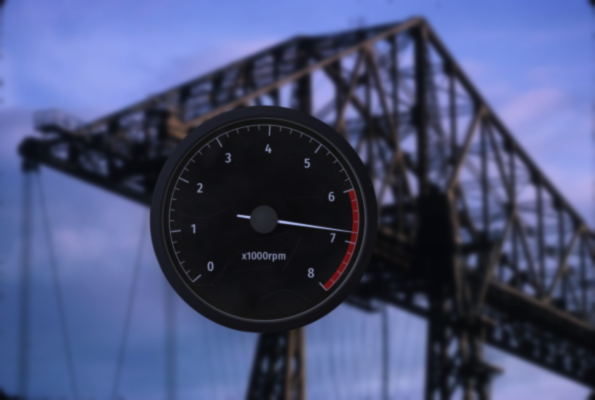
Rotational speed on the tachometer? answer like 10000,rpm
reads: 6800,rpm
